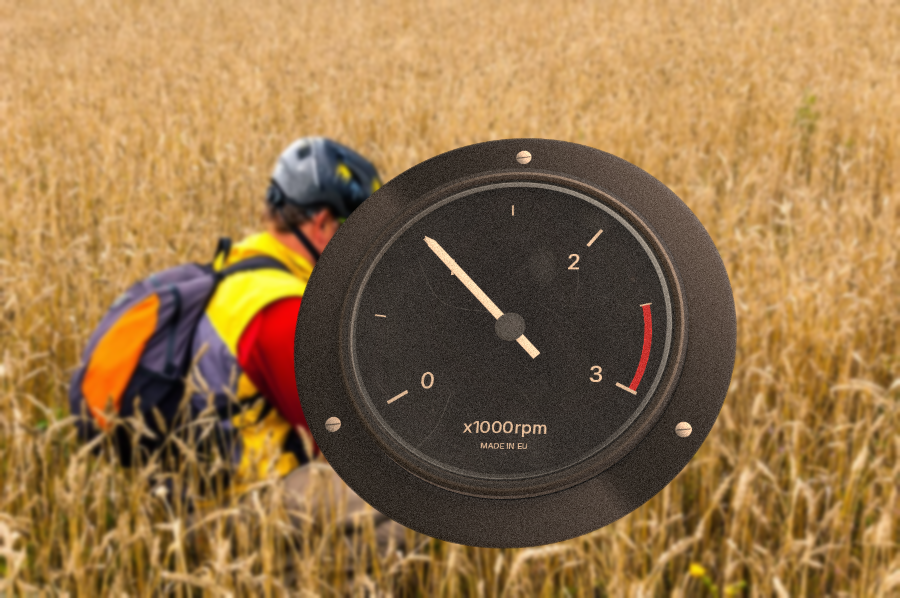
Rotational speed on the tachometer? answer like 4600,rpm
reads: 1000,rpm
